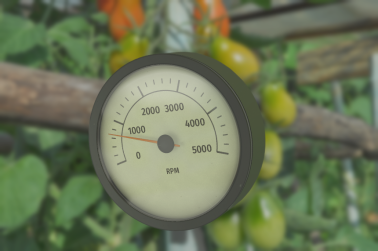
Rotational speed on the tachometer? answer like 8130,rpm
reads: 700,rpm
